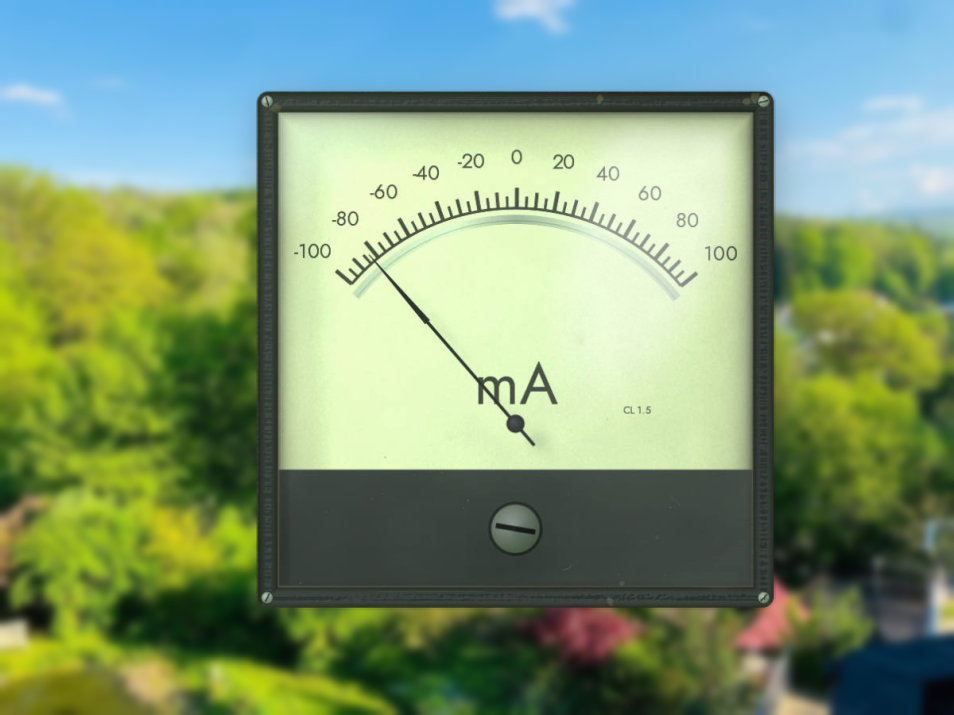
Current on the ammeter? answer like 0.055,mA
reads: -82.5,mA
